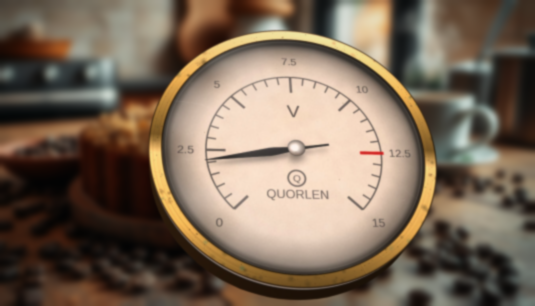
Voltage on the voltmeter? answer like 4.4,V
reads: 2,V
